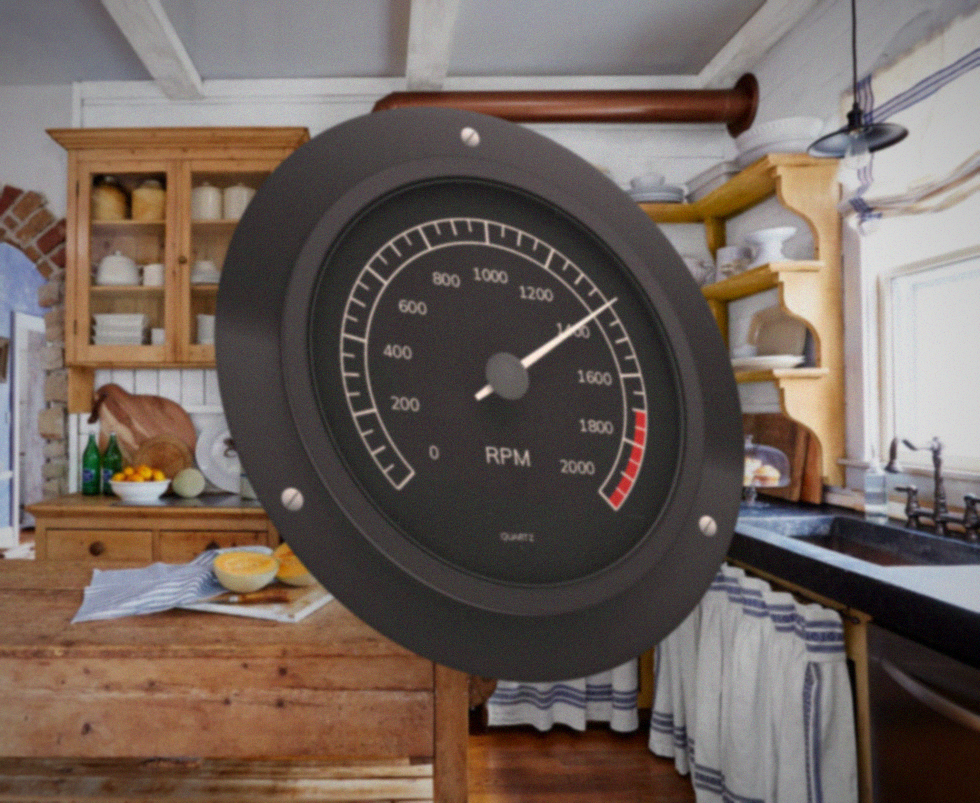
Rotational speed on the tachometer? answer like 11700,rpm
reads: 1400,rpm
